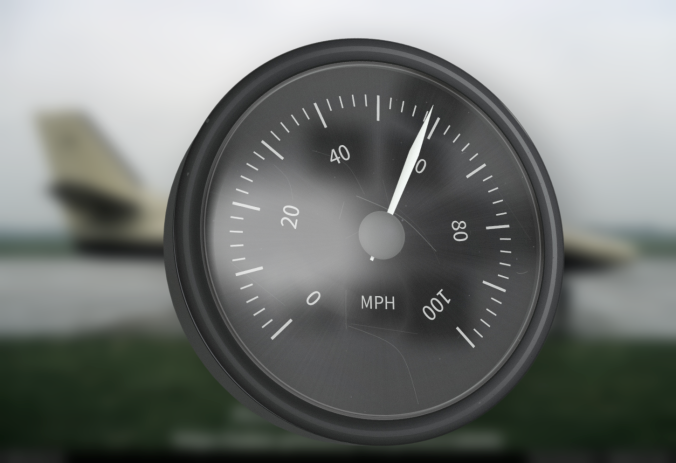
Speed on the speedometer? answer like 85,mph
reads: 58,mph
